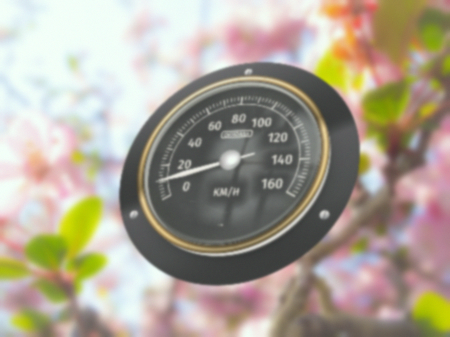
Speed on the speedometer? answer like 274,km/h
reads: 10,km/h
